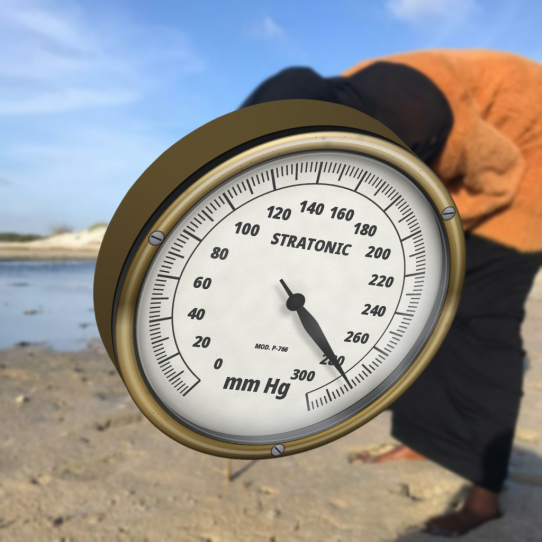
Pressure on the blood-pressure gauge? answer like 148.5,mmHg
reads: 280,mmHg
